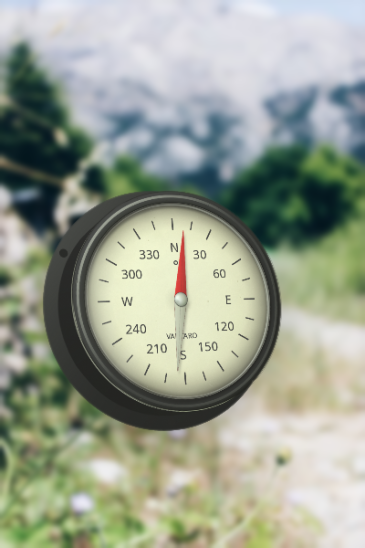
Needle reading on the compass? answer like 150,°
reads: 7.5,°
